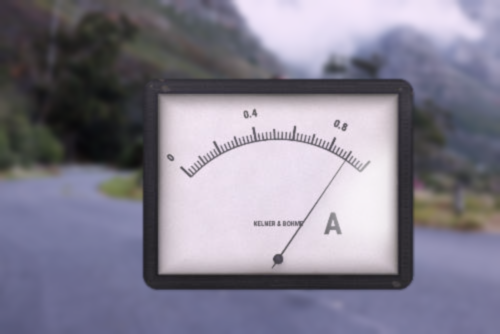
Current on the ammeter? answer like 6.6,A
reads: 0.9,A
